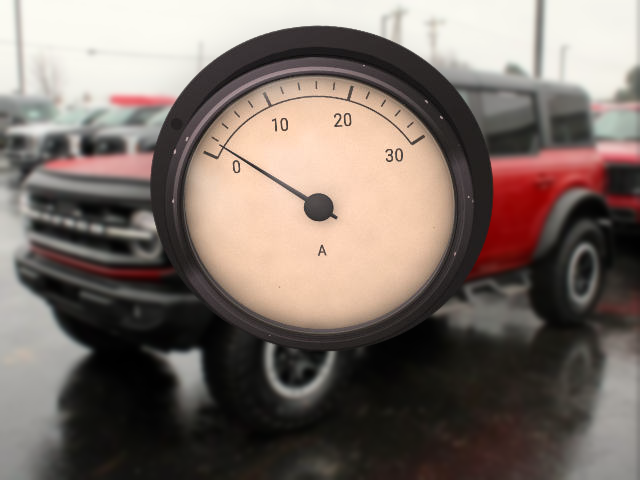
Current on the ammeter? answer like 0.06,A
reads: 2,A
